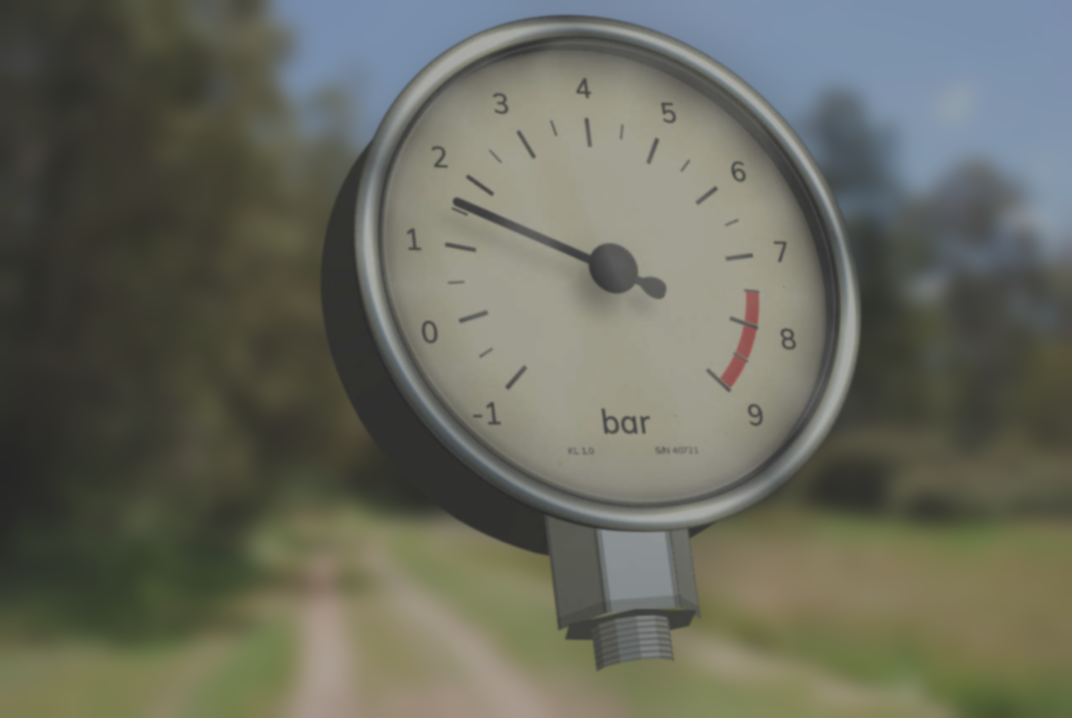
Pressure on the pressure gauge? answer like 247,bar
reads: 1.5,bar
